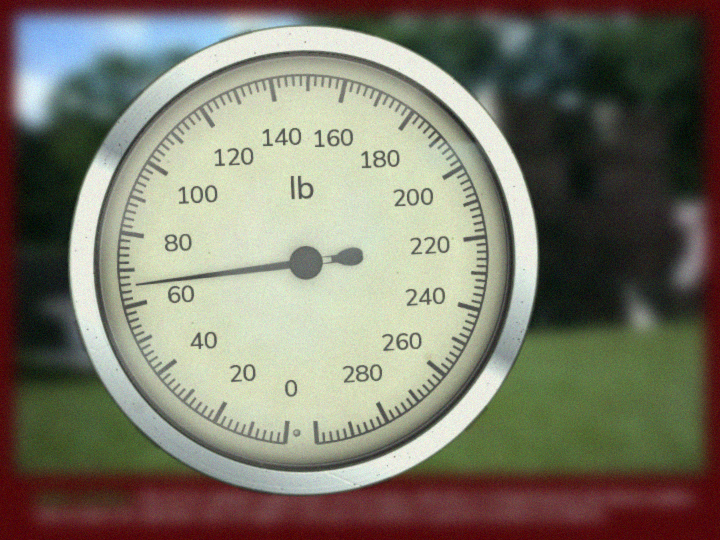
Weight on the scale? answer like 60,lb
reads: 66,lb
